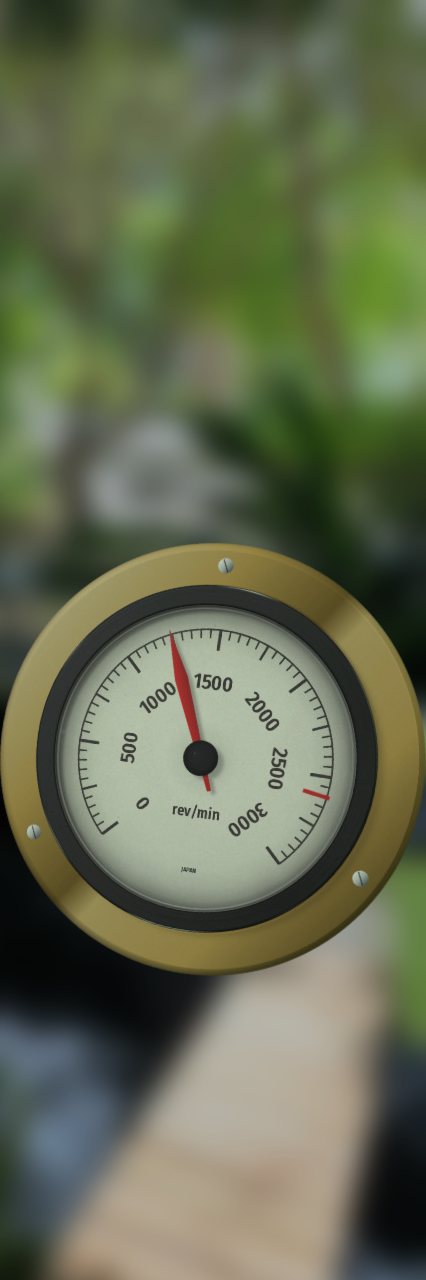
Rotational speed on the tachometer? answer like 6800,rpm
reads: 1250,rpm
